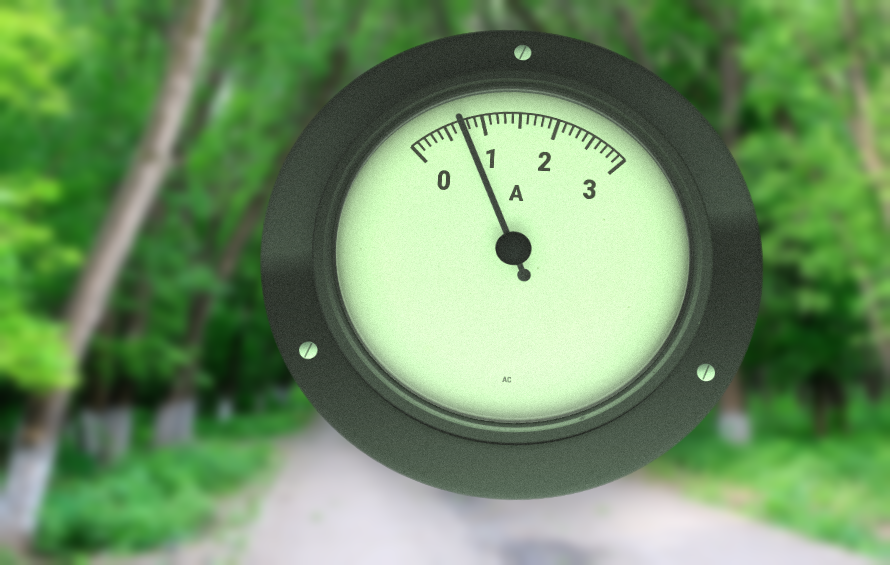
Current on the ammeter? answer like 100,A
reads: 0.7,A
